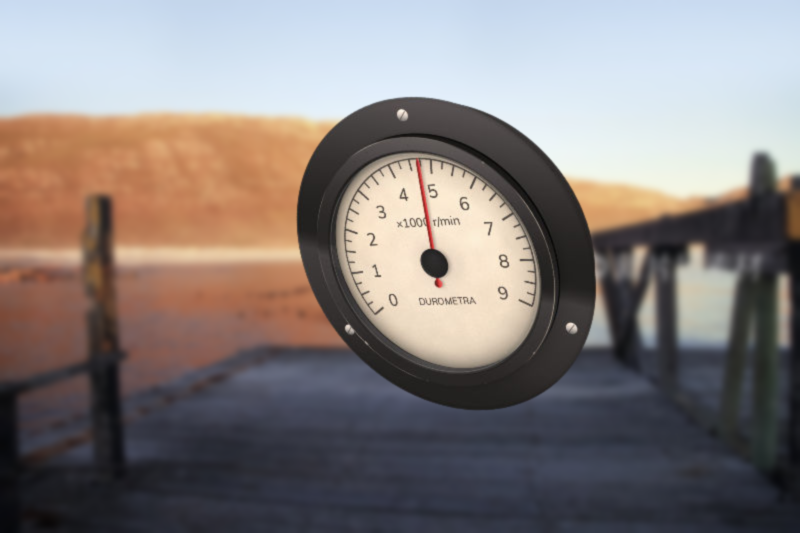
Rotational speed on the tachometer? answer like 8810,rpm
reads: 4750,rpm
